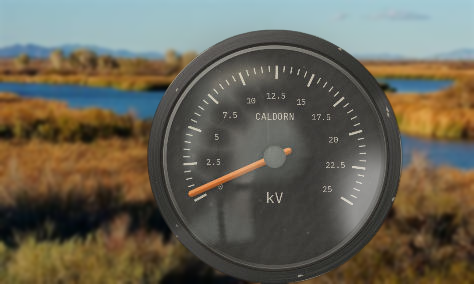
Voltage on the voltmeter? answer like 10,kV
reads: 0.5,kV
